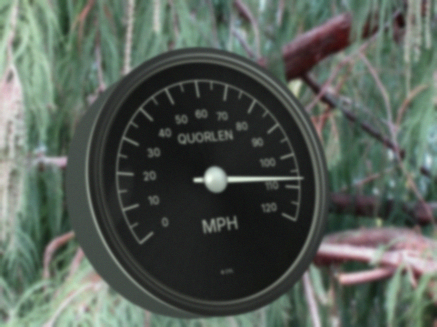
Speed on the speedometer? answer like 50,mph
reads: 107.5,mph
